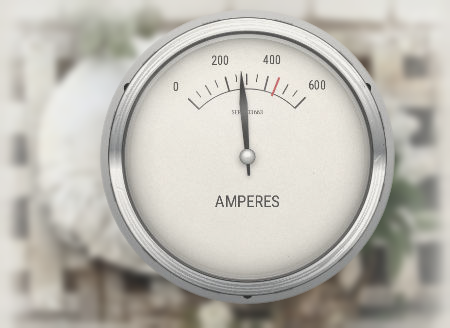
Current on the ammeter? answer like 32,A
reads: 275,A
